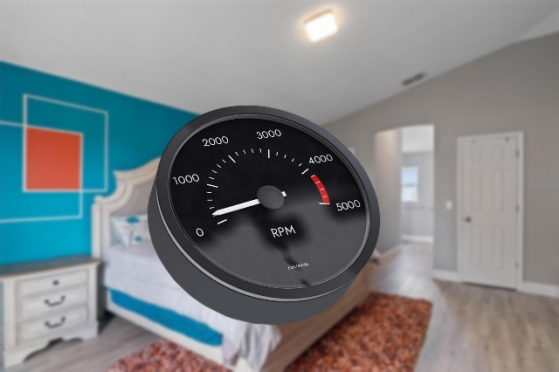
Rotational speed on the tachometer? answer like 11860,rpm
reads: 200,rpm
